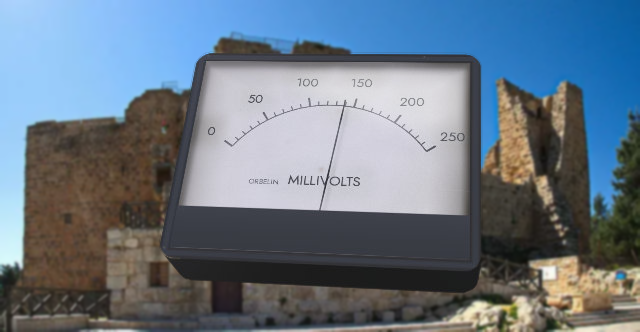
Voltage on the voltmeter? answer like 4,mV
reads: 140,mV
